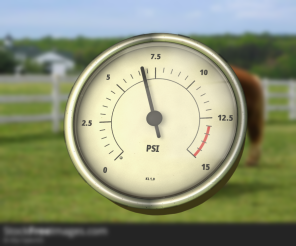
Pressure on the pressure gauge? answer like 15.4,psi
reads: 6.75,psi
